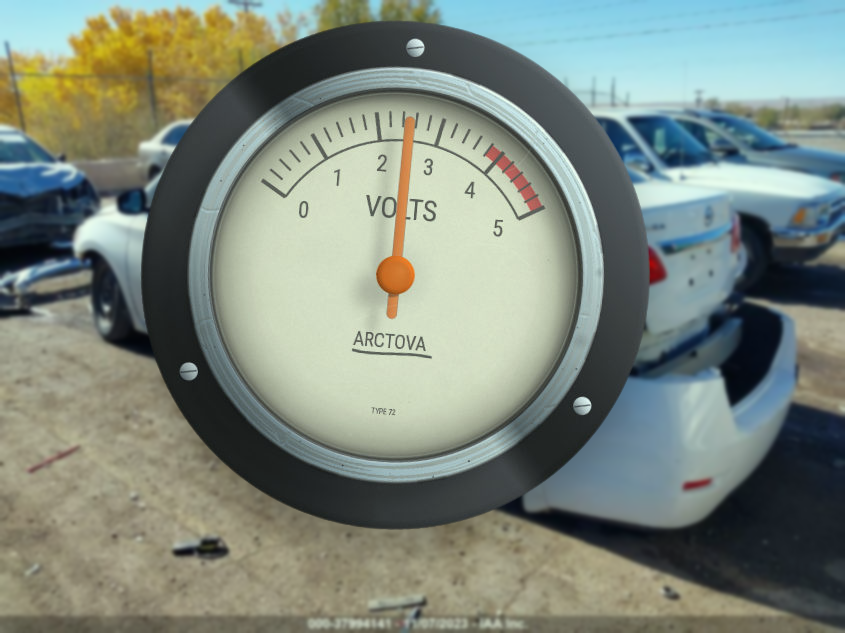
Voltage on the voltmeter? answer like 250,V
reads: 2.5,V
